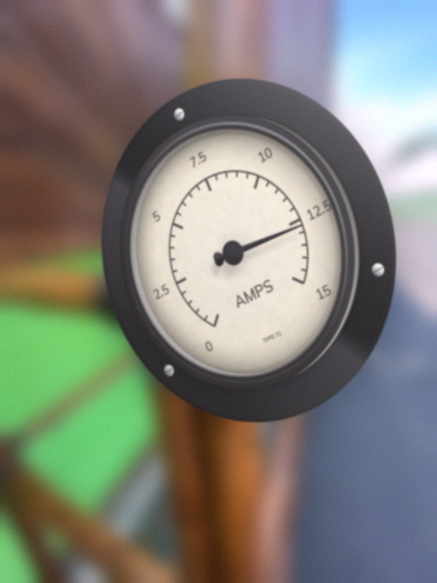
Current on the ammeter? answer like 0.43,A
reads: 12.75,A
